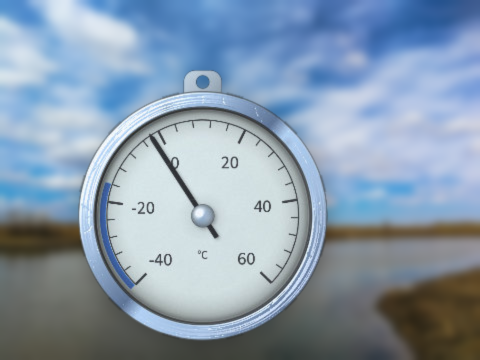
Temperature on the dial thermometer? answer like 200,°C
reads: -2,°C
